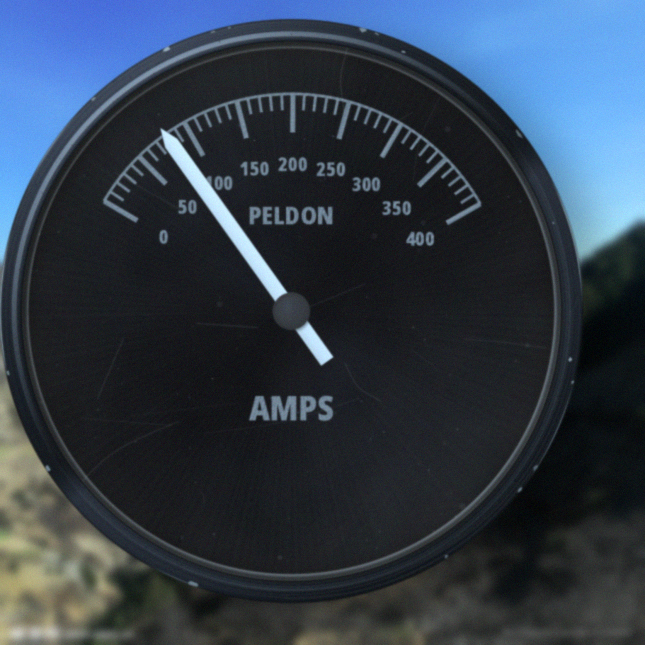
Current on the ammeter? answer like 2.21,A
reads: 80,A
